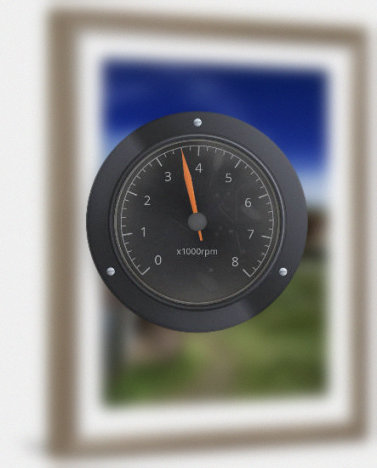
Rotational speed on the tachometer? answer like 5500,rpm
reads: 3600,rpm
